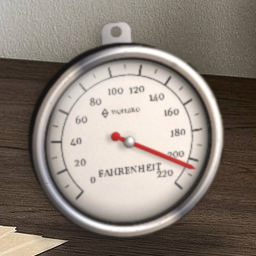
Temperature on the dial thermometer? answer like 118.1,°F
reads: 205,°F
